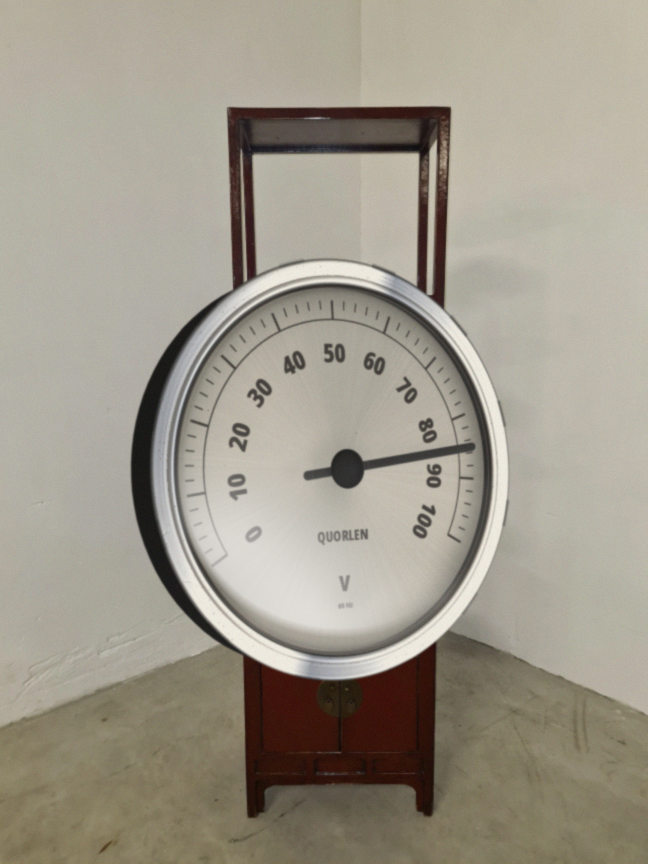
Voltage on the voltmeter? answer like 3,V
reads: 85,V
